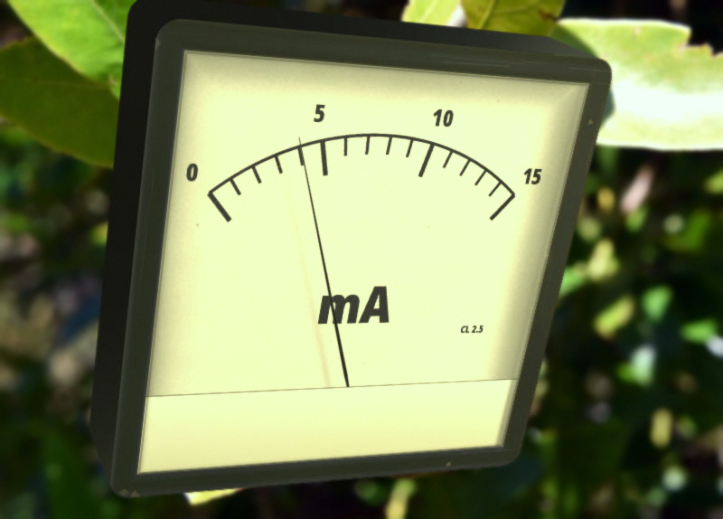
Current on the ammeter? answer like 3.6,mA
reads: 4,mA
